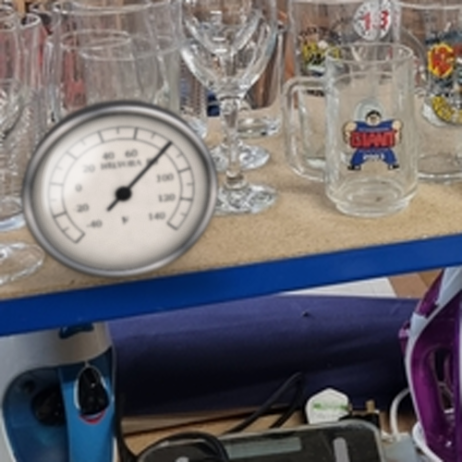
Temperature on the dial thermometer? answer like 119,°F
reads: 80,°F
